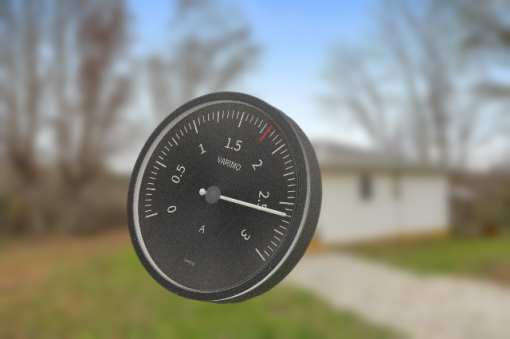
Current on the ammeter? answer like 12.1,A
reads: 2.6,A
